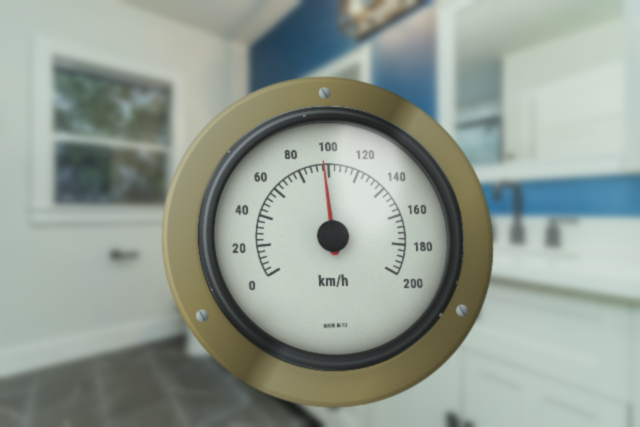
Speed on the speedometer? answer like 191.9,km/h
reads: 96,km/h
